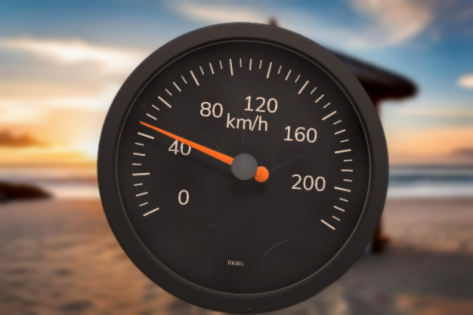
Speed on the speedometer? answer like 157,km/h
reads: 45,km/h
